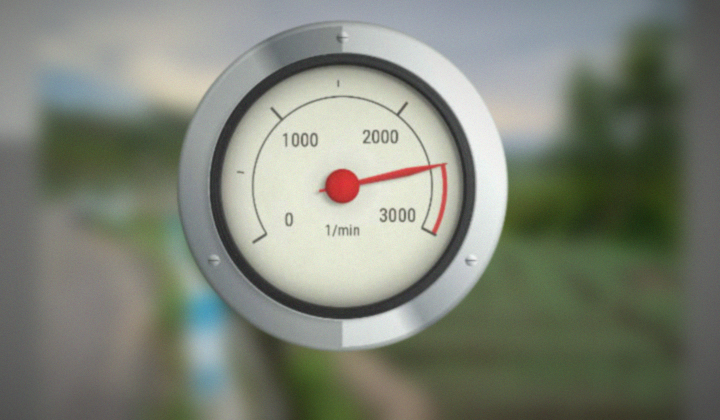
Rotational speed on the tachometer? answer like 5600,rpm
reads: 2500,rpm
